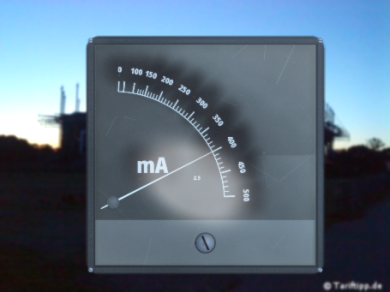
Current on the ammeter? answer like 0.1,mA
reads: 400,mA
